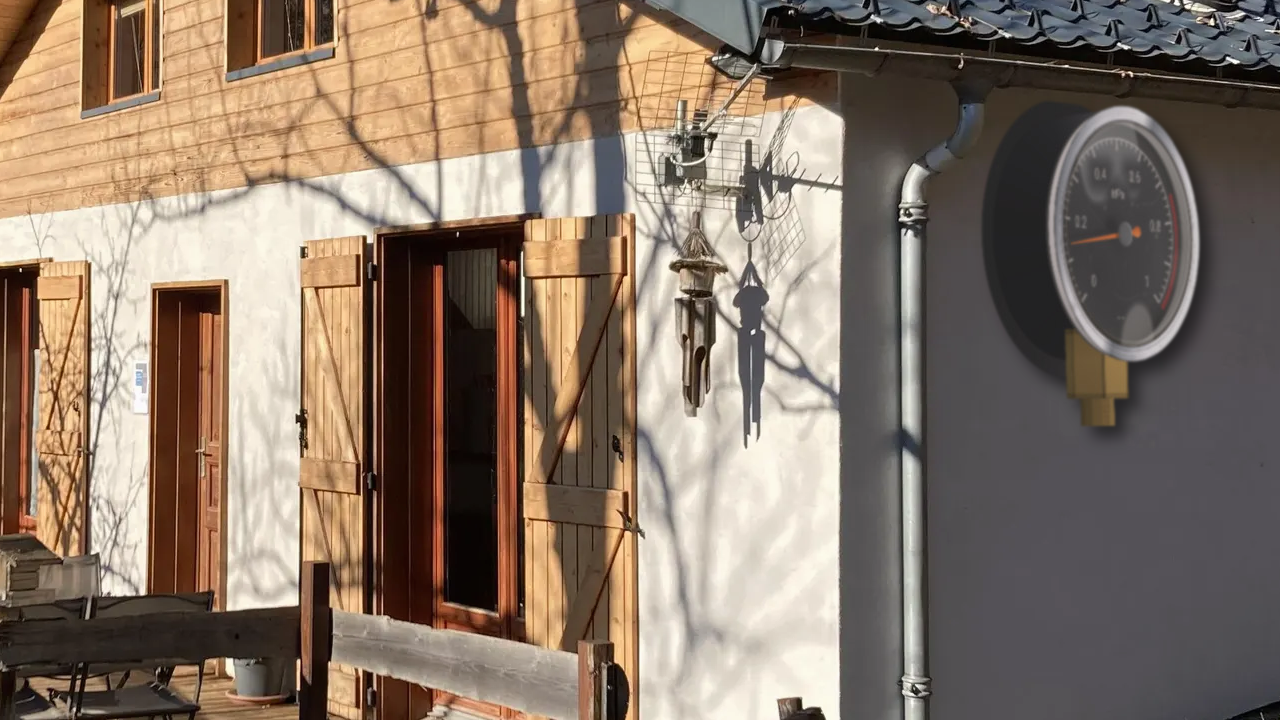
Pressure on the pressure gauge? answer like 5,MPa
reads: 0.14,MPa
